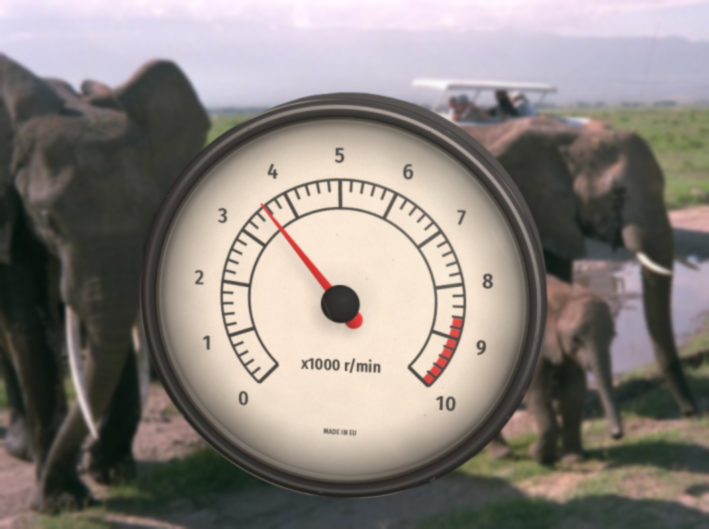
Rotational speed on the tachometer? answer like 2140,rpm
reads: 3600,rpm
